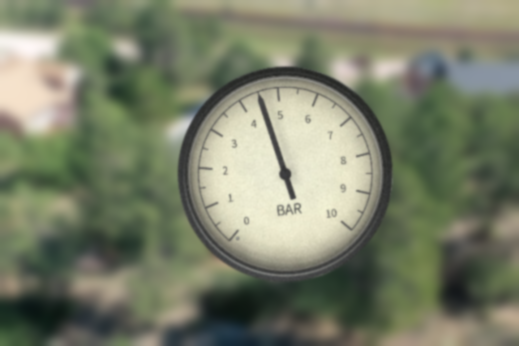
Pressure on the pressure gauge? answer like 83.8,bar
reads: 4.5,bar
